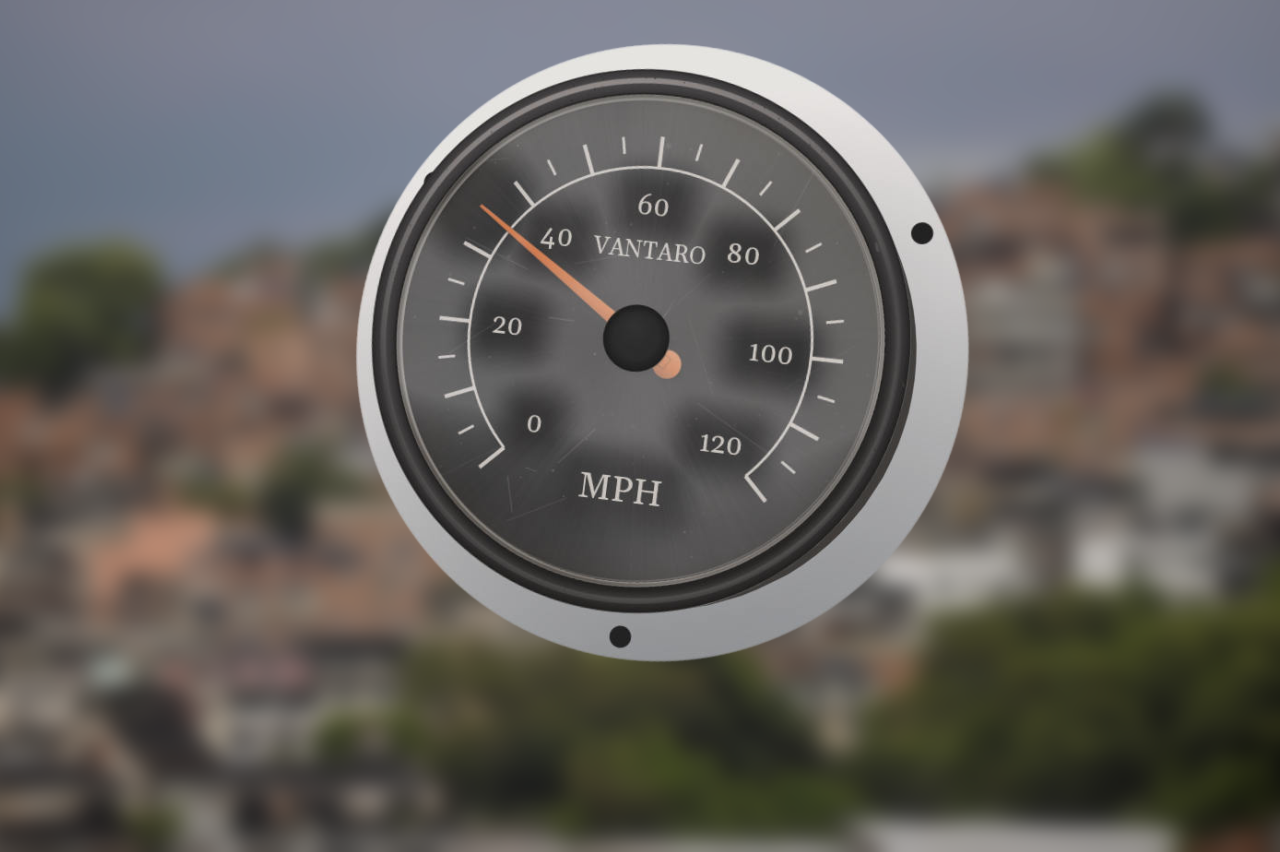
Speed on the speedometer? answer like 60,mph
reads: 35,mph
